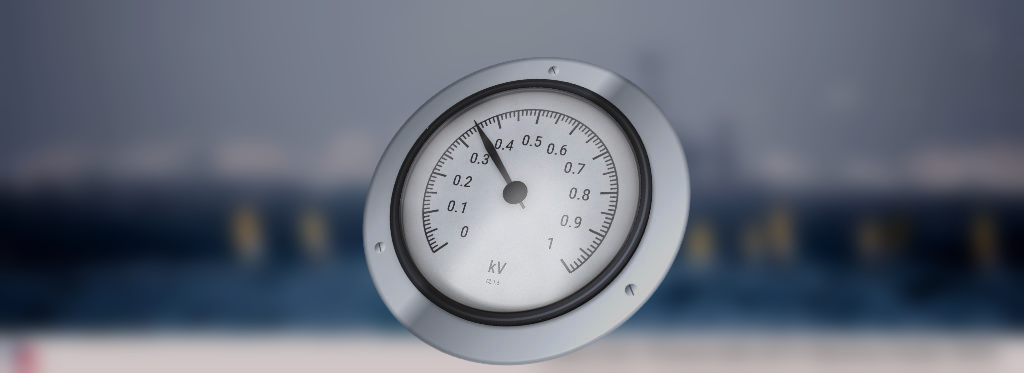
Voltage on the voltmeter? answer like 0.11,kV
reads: 0.35,kV
